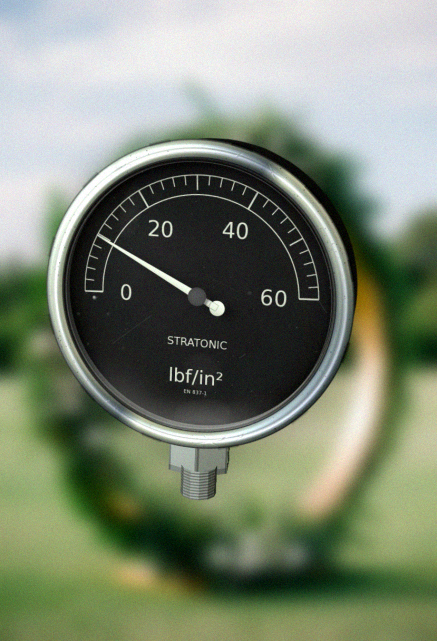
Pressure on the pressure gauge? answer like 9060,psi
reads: 10,psi
